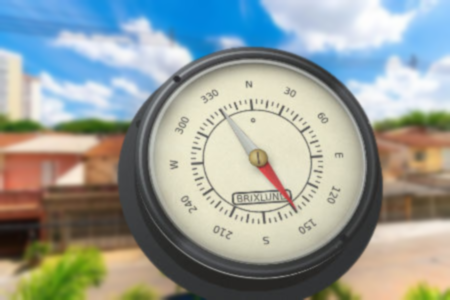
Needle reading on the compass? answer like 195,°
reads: 150,°
